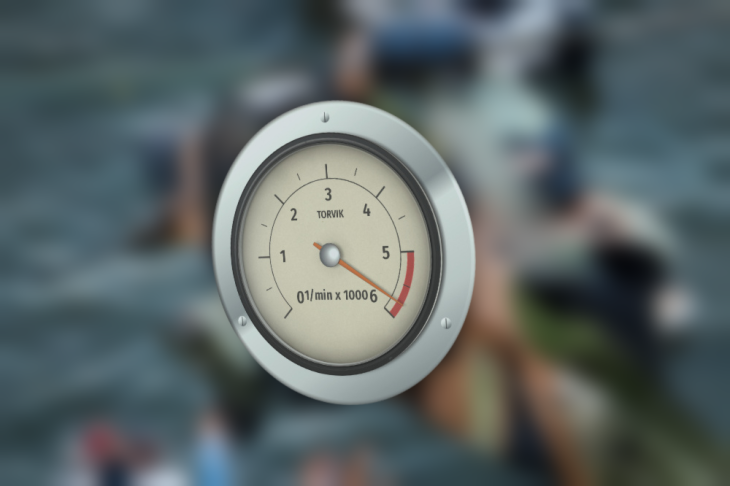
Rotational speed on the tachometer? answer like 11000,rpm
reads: 5750,rpm
